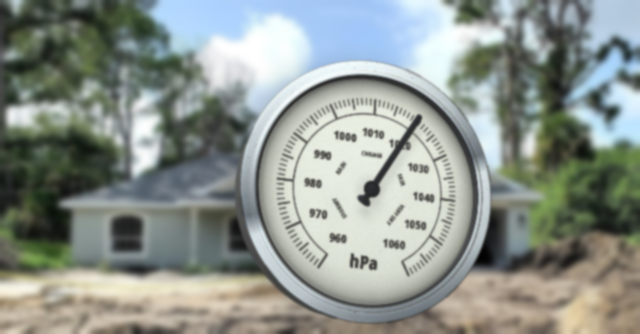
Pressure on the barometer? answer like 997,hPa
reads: 1020,hPa
